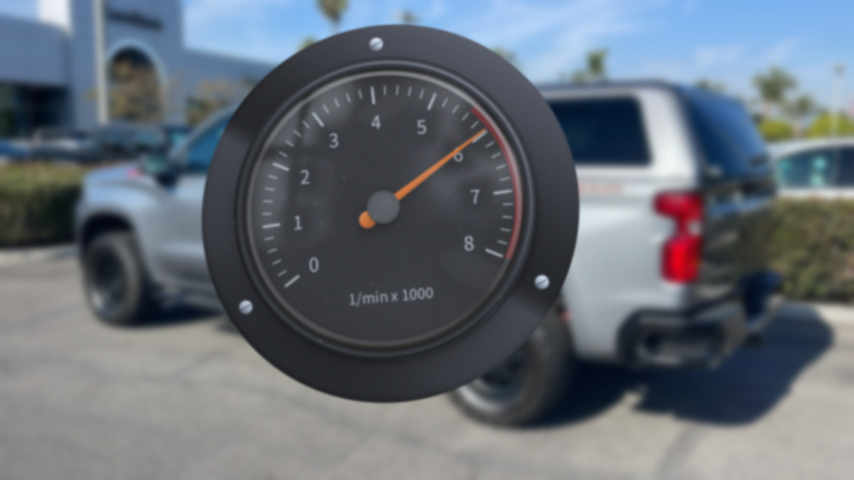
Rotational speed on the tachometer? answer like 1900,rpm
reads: 6000,rpm
